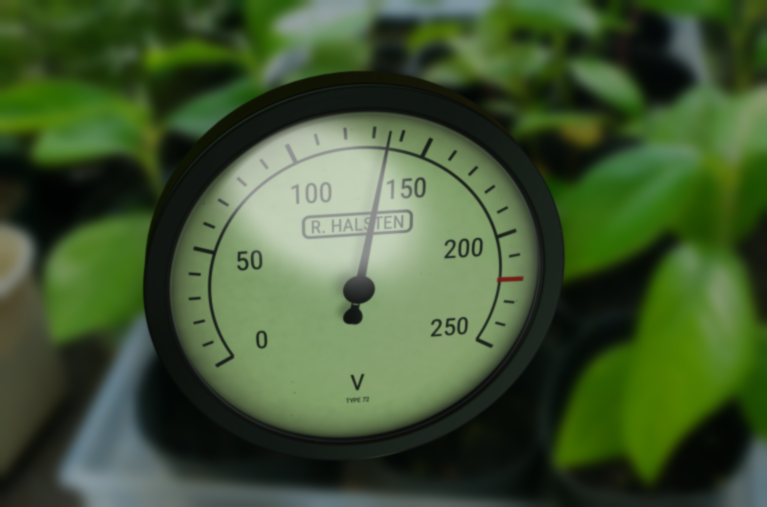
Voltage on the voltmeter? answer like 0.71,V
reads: 135,V
